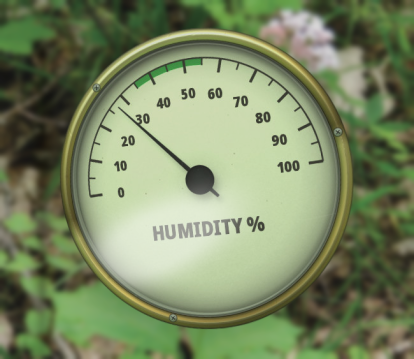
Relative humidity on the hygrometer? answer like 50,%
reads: 27.5,%
